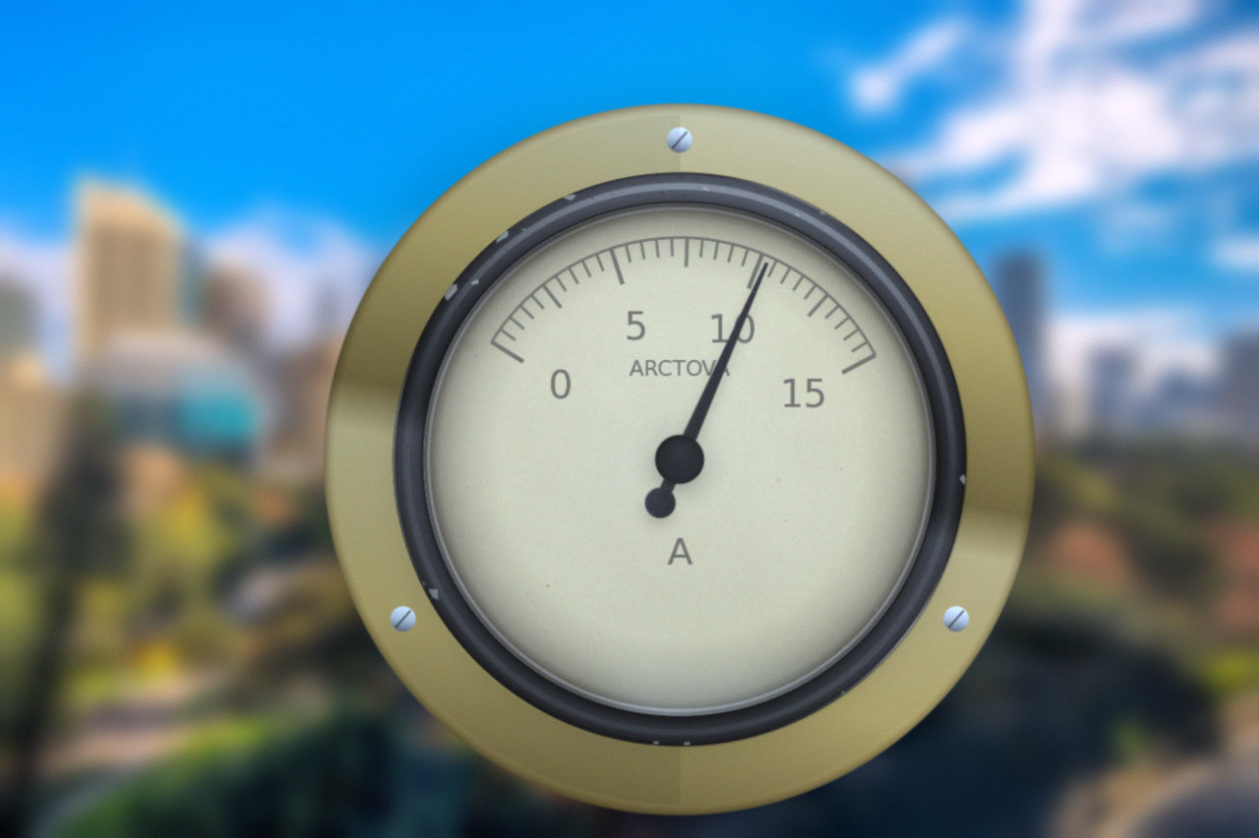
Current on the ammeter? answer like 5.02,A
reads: 10.25,A
